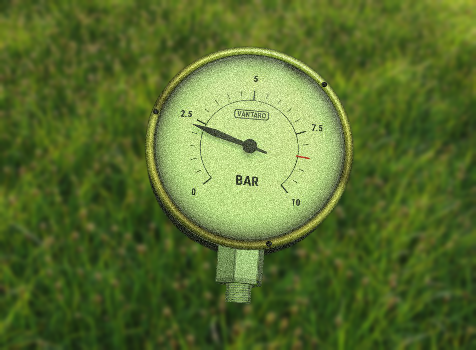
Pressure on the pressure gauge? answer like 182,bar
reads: 2.25,bar
